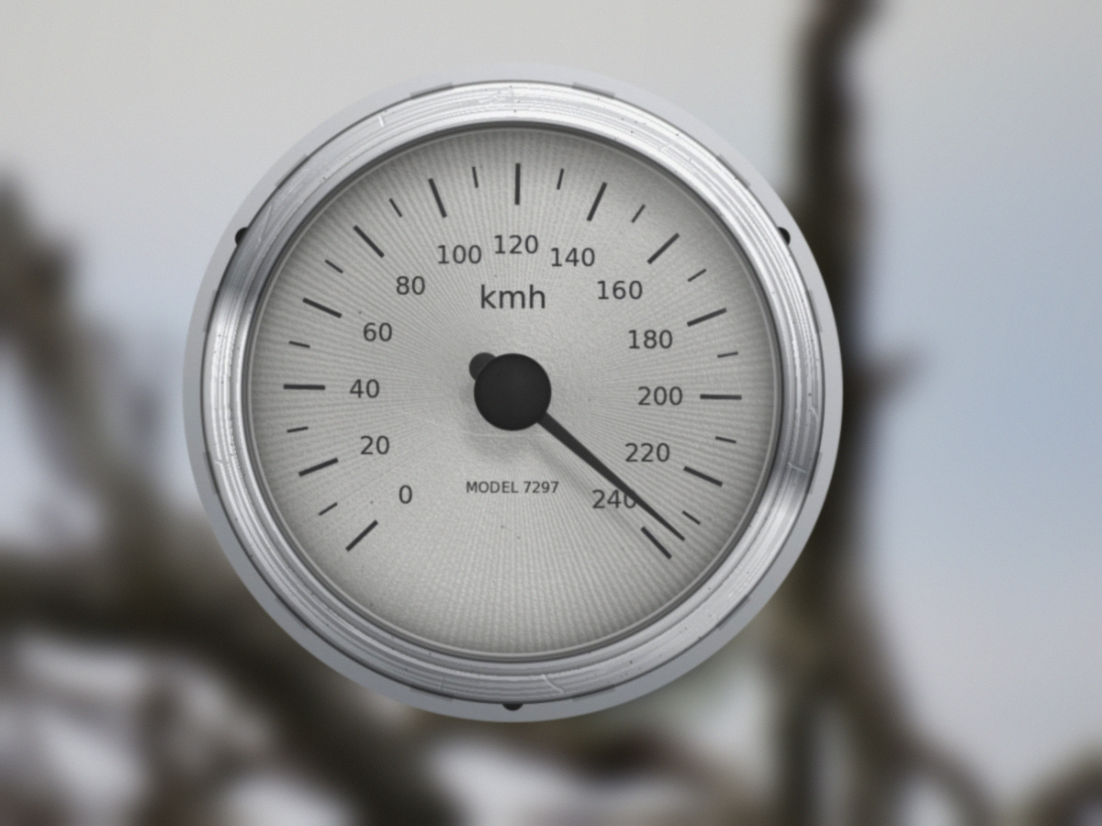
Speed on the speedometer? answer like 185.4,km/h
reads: 235,km/h
